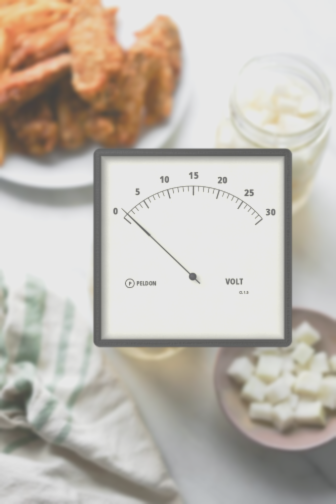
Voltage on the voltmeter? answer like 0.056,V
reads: 1,V
